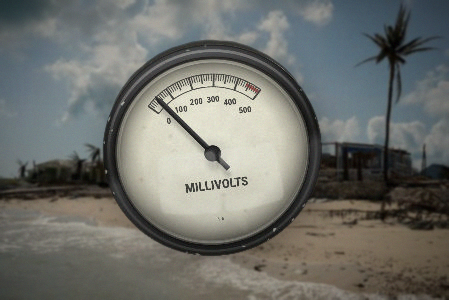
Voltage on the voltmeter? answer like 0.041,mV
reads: 50,mV
